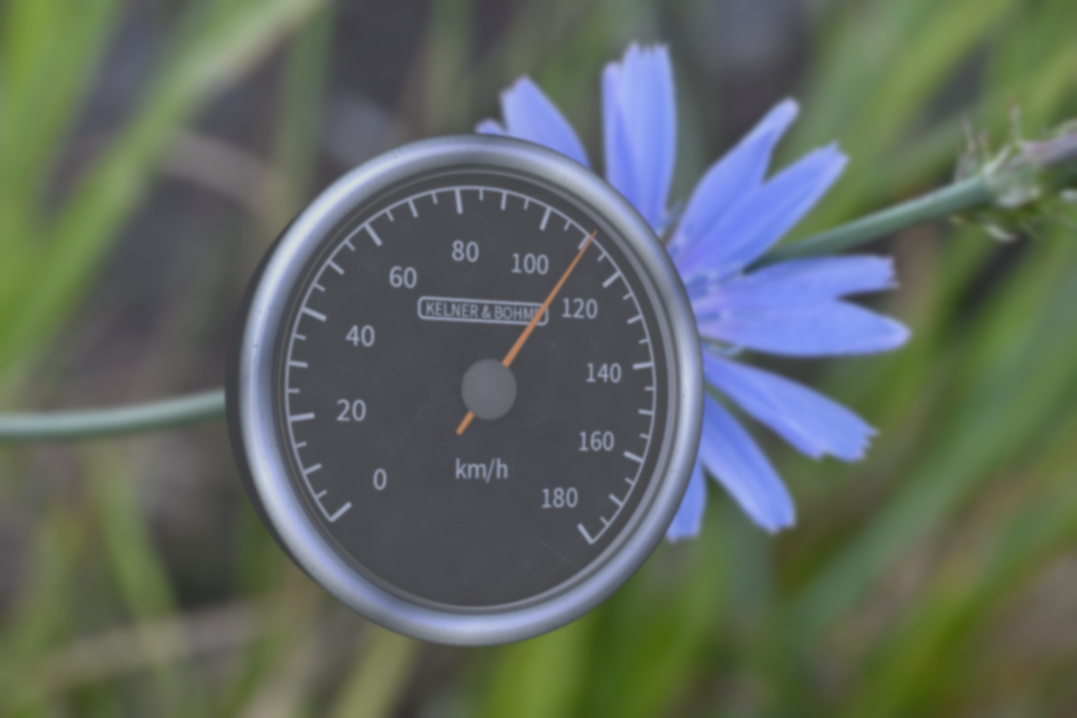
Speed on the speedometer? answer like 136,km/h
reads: 110,km/h
